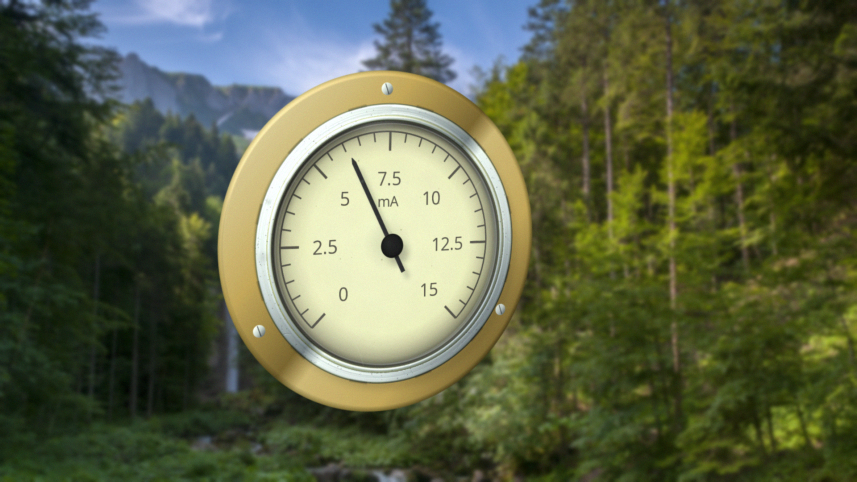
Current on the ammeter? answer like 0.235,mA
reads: 6,mA
